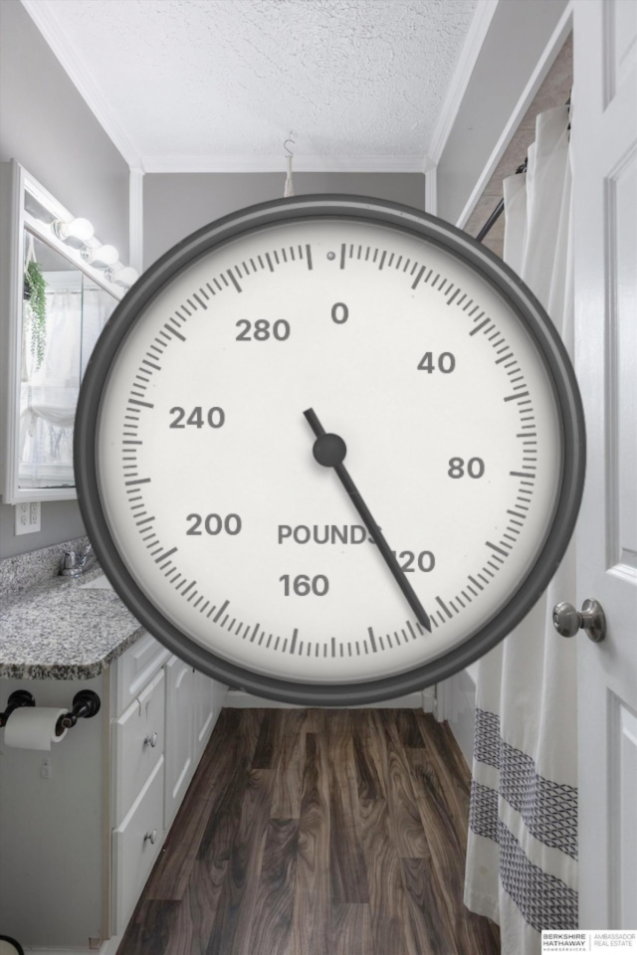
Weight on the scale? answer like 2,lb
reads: 126,lb
